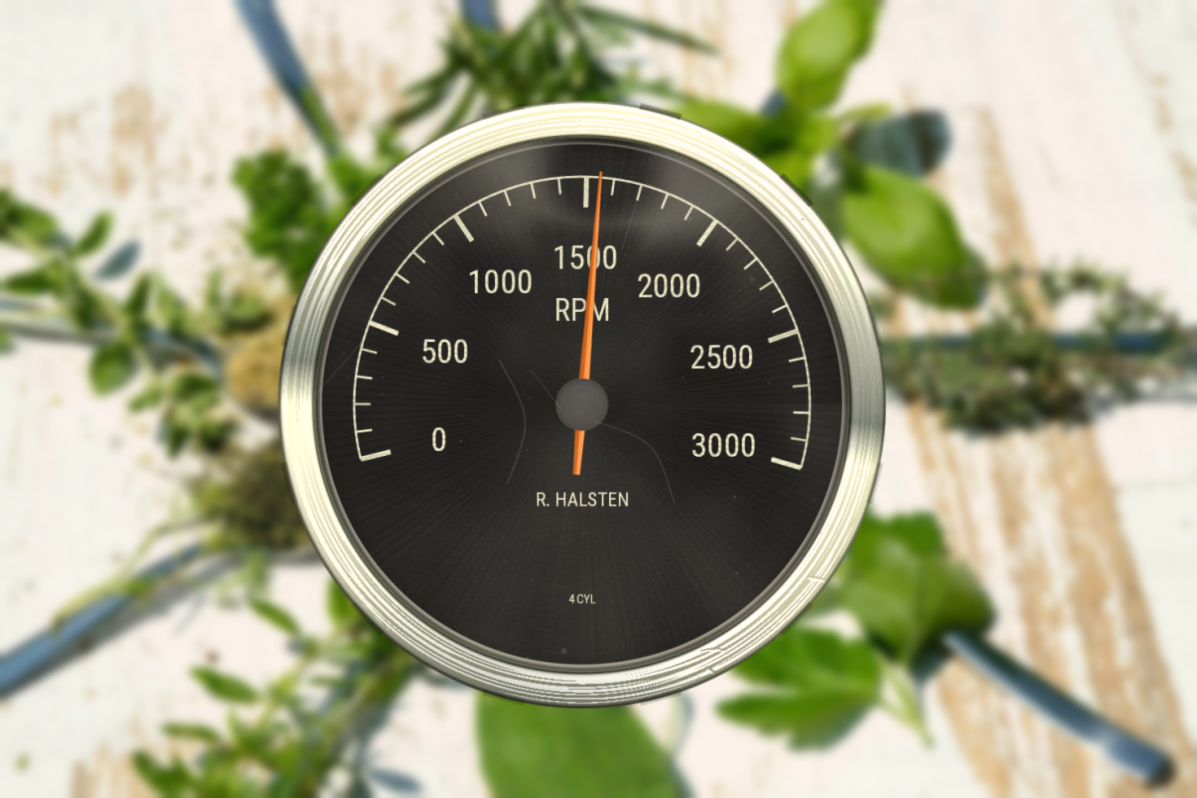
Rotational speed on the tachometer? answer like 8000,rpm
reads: 1550,rpm
